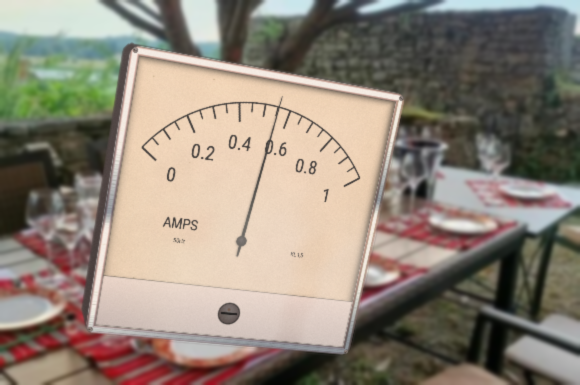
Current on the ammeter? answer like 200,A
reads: 0.55,A
